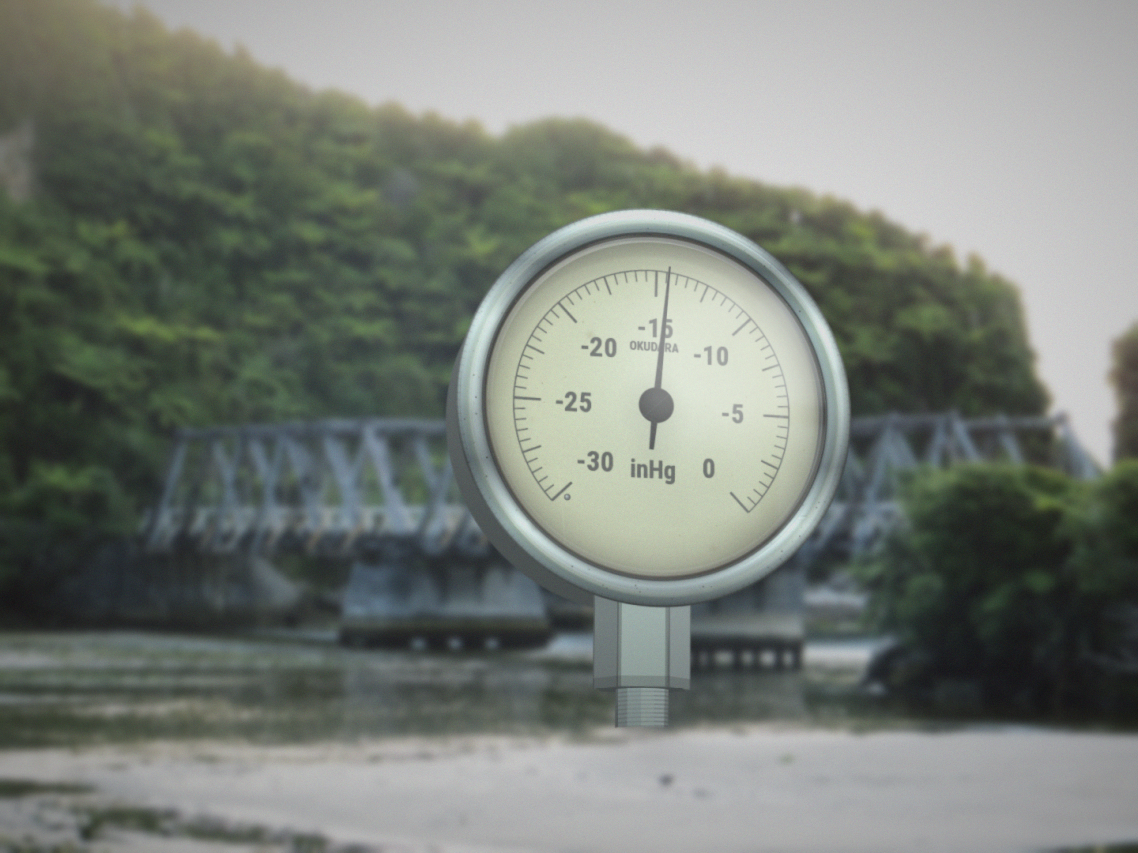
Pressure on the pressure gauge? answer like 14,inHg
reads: -14.5,inHg
